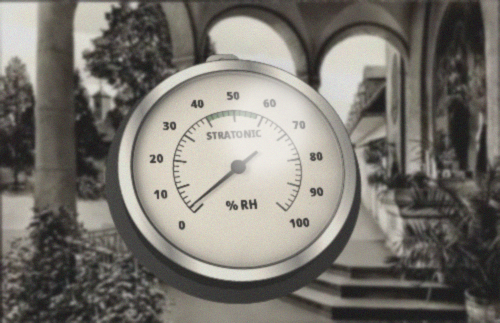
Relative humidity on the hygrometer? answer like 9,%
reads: 2,%
